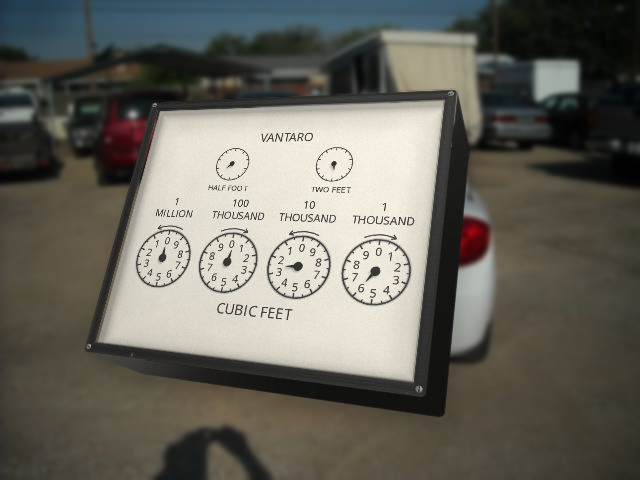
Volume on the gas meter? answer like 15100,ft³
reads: 2600,ft³
